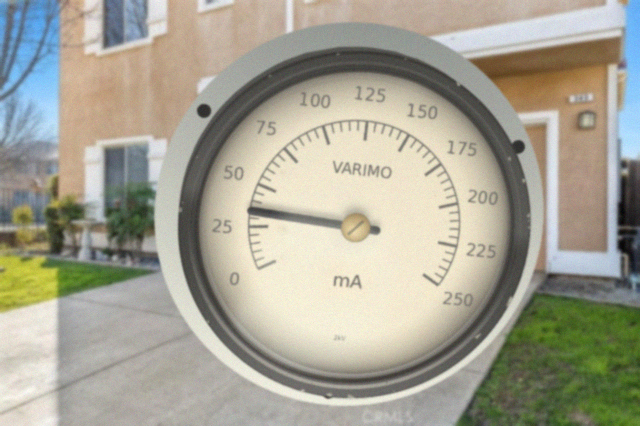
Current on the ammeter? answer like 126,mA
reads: 35,mA
